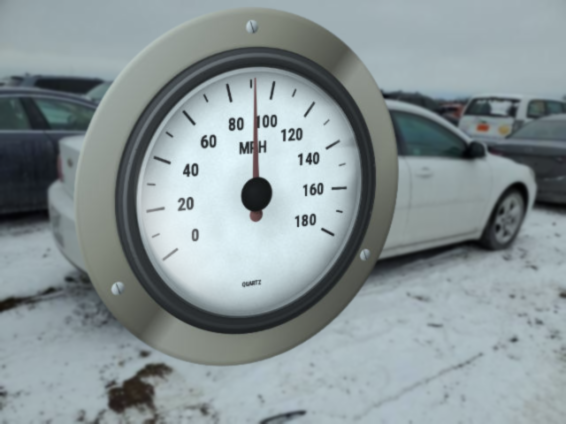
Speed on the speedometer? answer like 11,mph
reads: 90,mph
